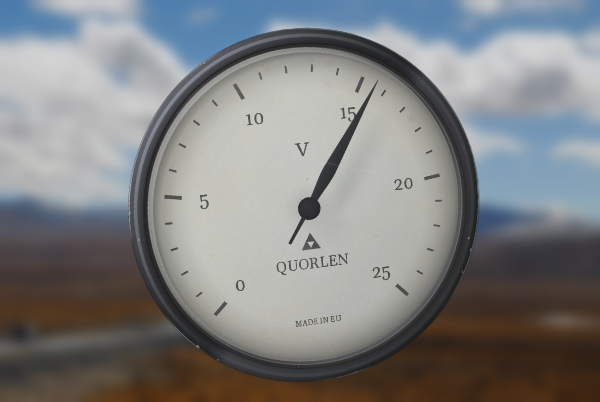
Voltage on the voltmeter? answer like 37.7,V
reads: 15.5,V
